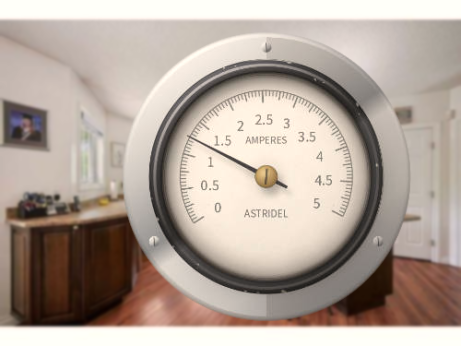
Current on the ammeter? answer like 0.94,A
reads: 1.25,A
